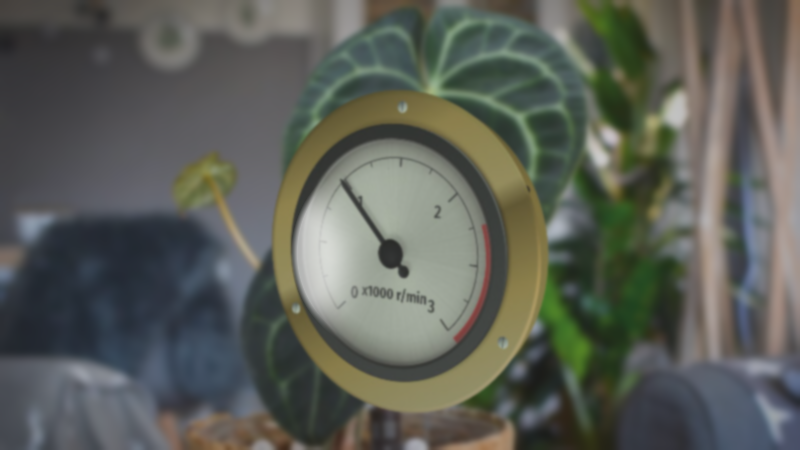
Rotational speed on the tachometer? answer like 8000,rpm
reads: 1000,rpm
